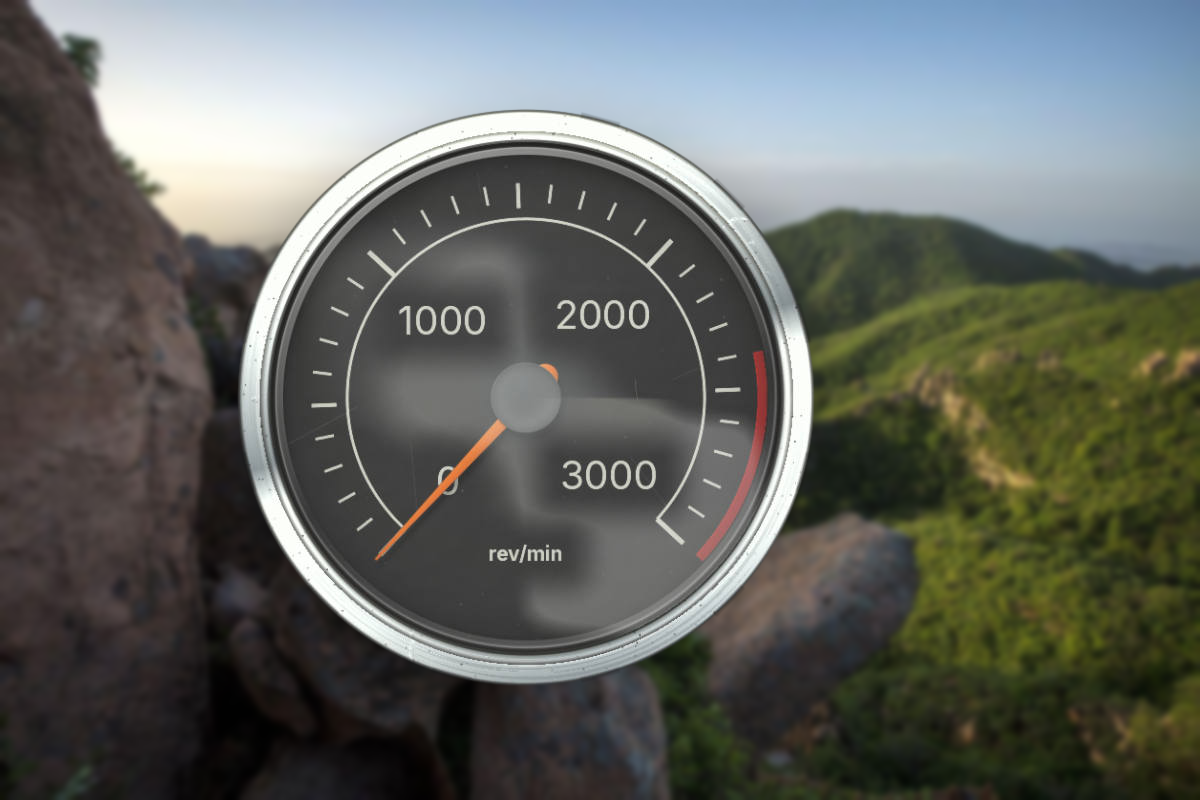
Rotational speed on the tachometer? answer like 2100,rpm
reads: 0,rpm
